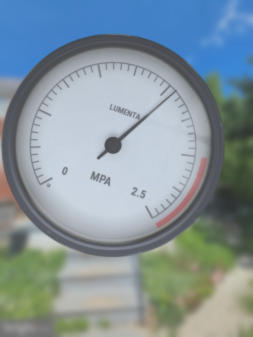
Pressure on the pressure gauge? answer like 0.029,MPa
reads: 1.55,MPa
